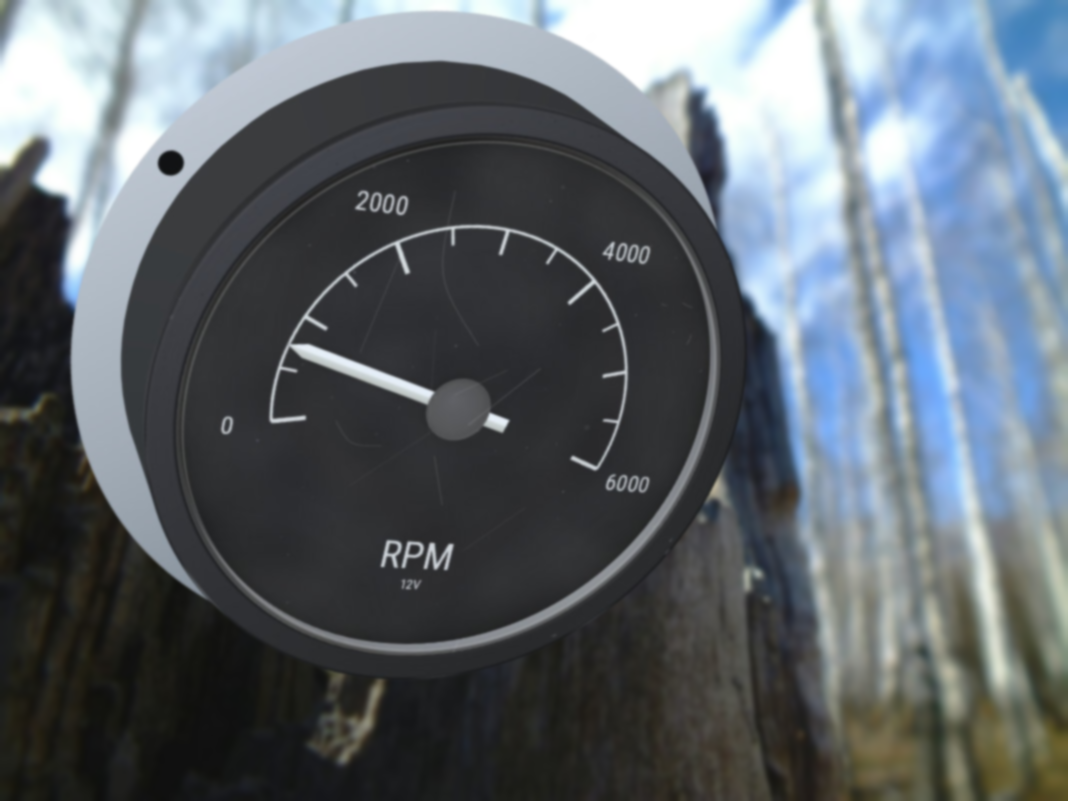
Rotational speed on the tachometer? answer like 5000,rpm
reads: 750,rpm
